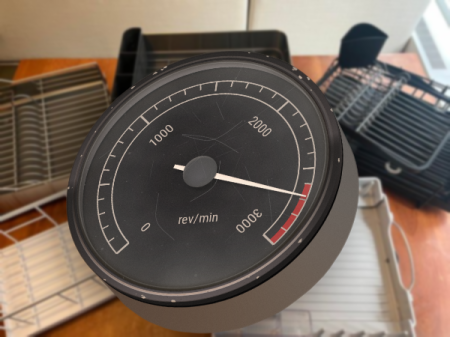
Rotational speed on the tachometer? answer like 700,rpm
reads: 2700,rpm
